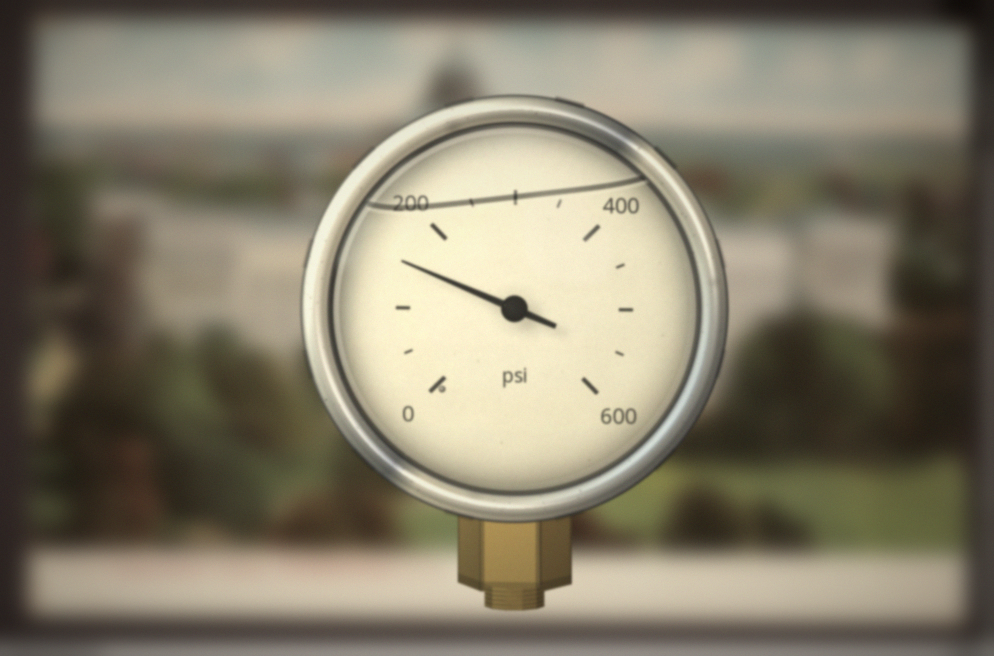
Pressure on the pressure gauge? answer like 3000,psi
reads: 150,psi
